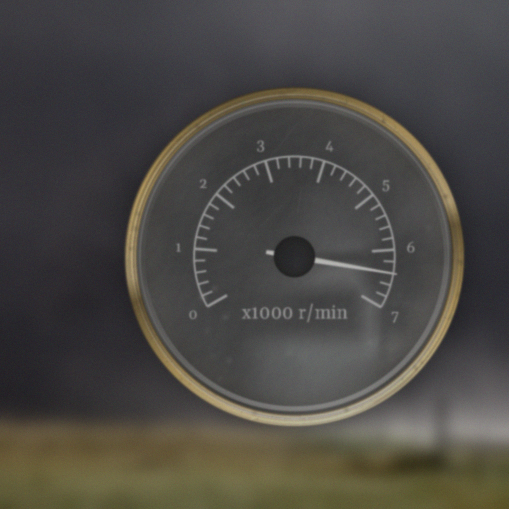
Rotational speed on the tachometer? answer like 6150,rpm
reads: 6400,rpm
